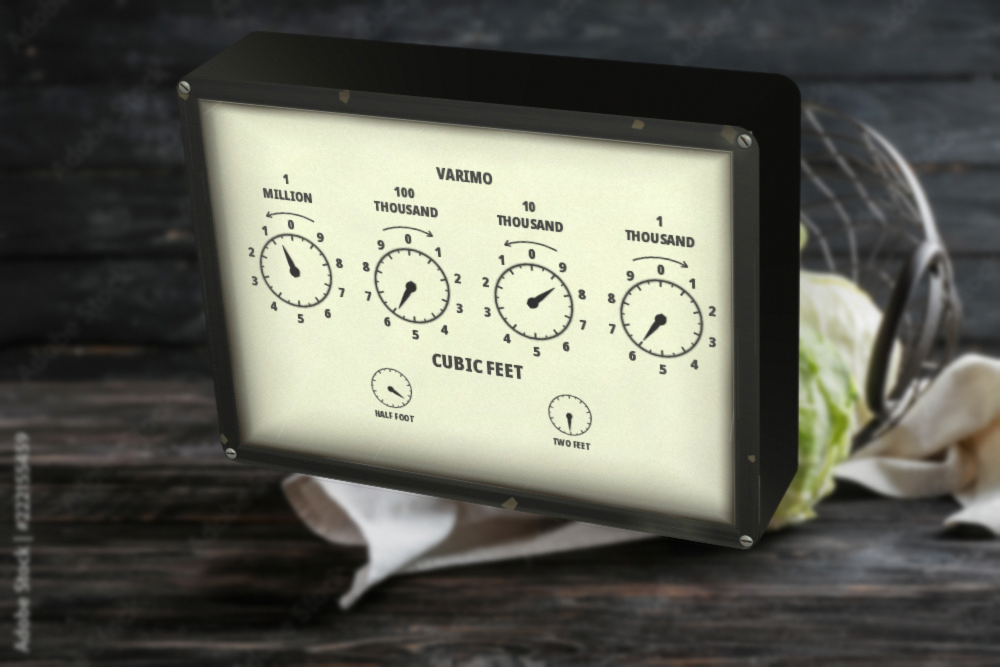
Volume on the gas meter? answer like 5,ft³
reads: 58600,ft³
